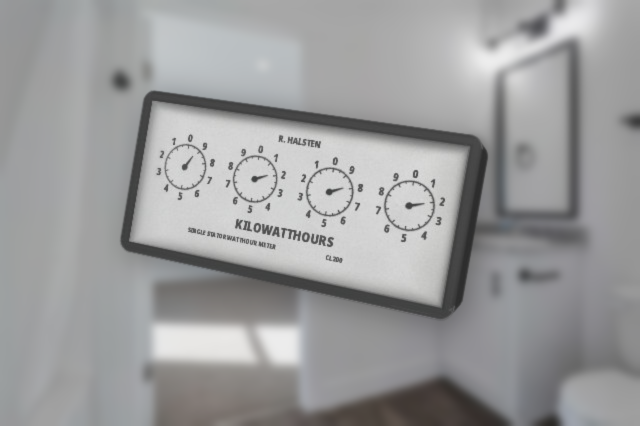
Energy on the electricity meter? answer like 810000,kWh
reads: 9182,kWh
